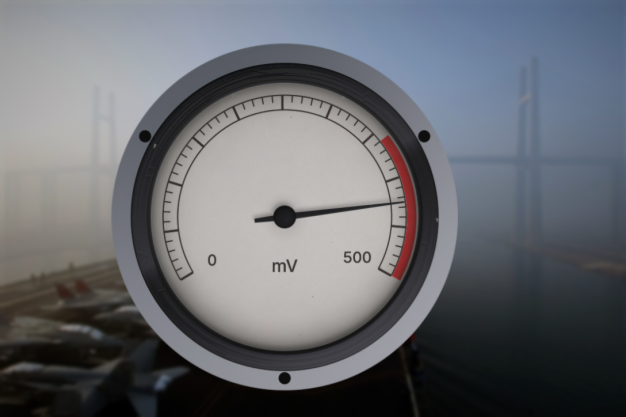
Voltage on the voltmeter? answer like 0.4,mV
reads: 425,mV
